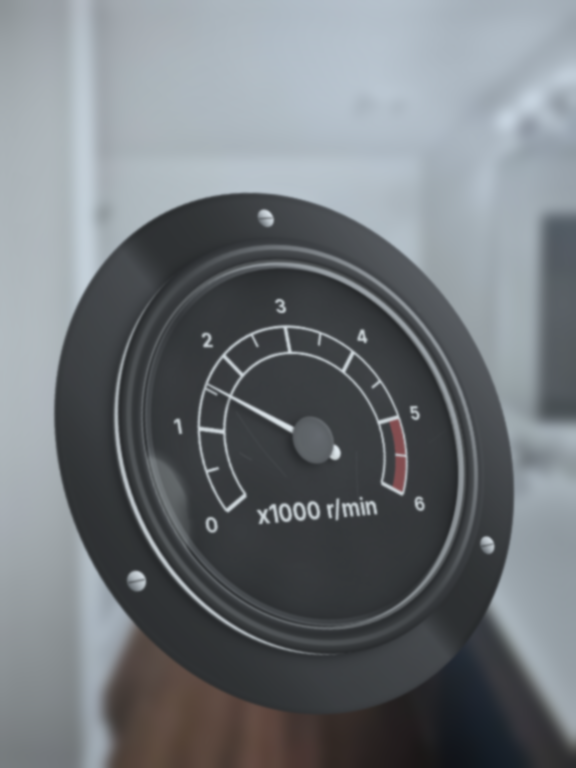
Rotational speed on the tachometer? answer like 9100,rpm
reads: 1500,rpm
